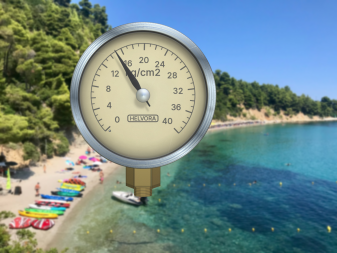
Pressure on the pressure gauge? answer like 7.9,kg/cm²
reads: 15,kg/cm²
